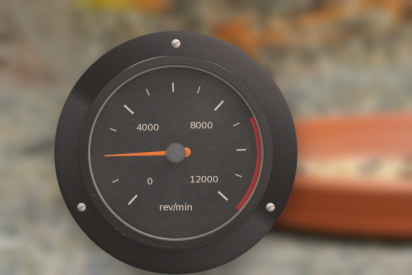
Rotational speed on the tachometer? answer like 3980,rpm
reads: 2000,rpm
